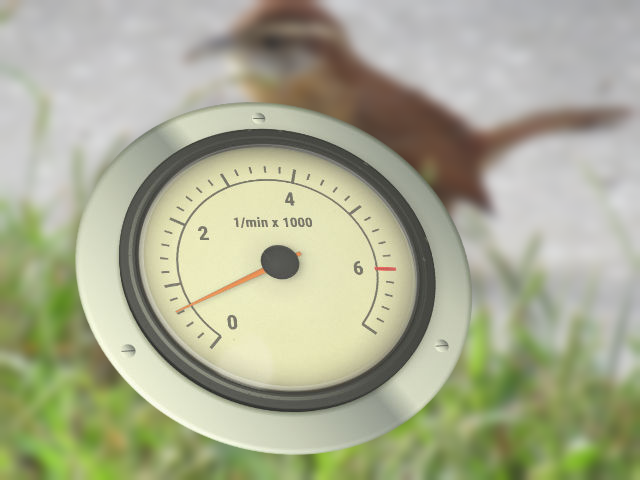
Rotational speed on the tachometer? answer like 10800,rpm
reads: 600,rpm
